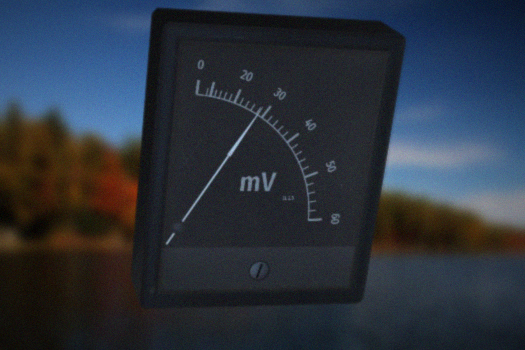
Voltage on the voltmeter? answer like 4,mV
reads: 28,mV
